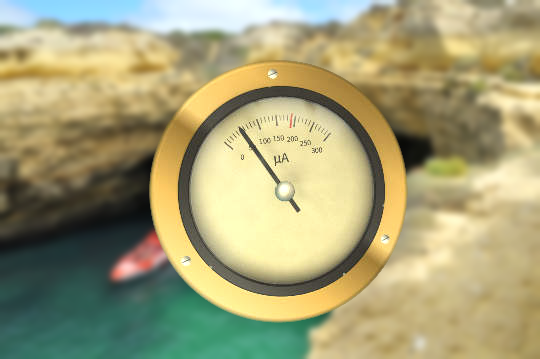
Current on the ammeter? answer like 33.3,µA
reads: 50,µA
